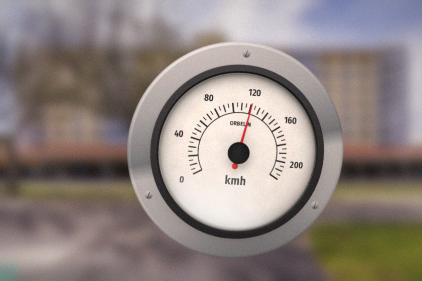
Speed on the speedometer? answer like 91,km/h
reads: 120,km/h
